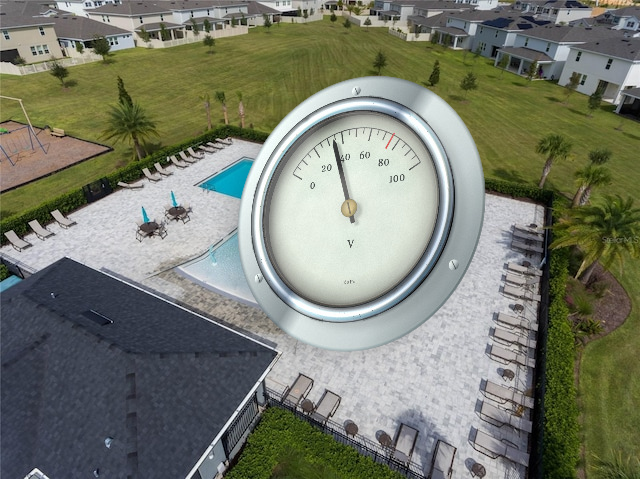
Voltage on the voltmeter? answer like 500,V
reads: 35,V
